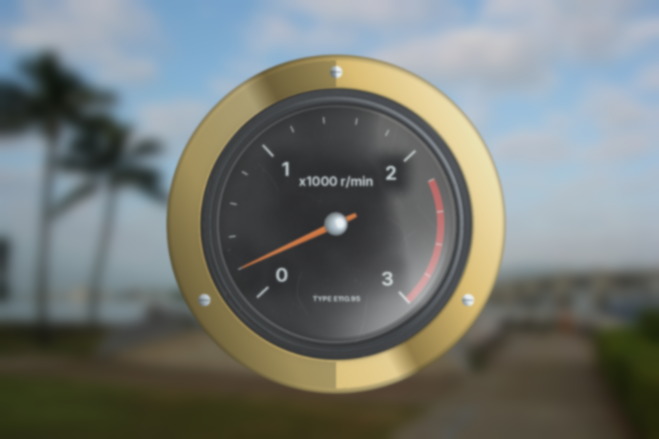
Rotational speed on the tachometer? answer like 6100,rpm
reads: 200,rpm
